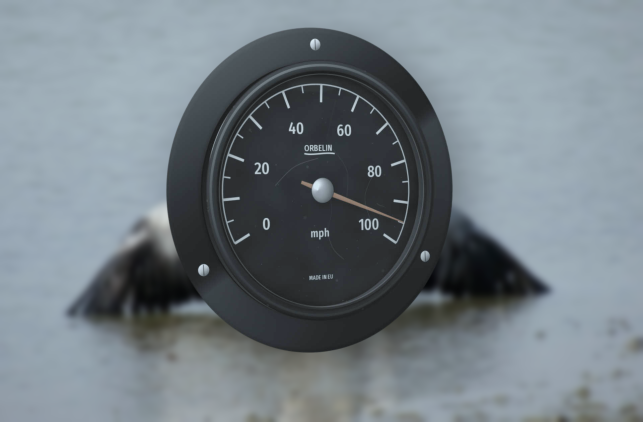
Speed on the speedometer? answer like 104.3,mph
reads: 95,mph
